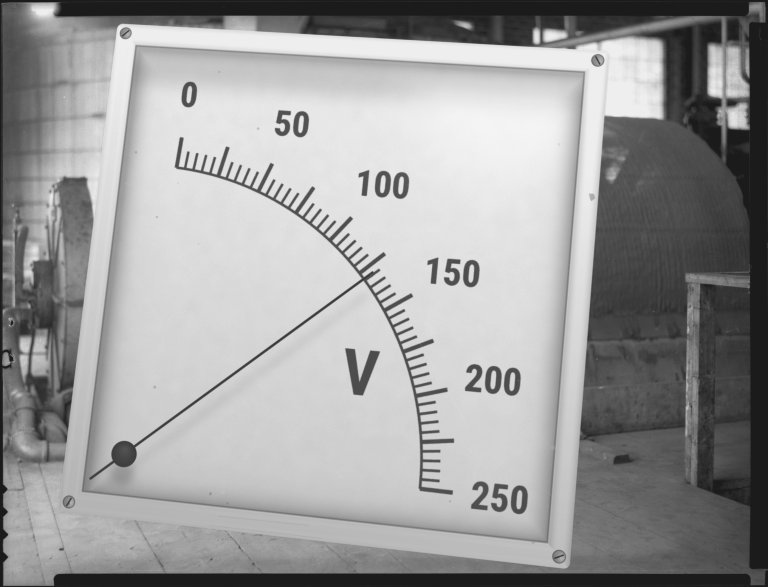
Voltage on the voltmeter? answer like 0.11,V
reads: 130,V
